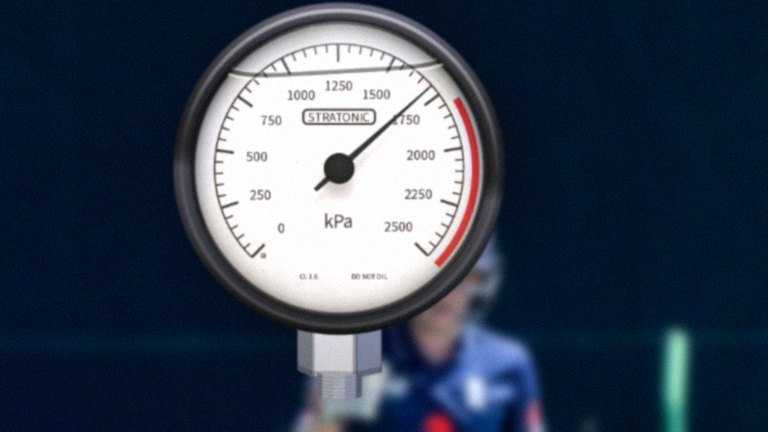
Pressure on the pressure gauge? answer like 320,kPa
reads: 1700,kPa
